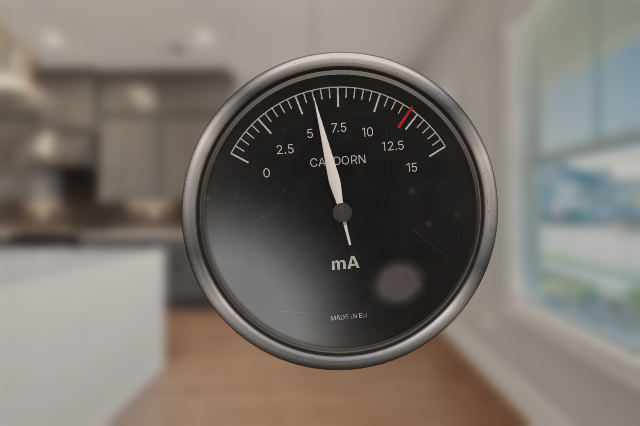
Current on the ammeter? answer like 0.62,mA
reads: 6,mA
